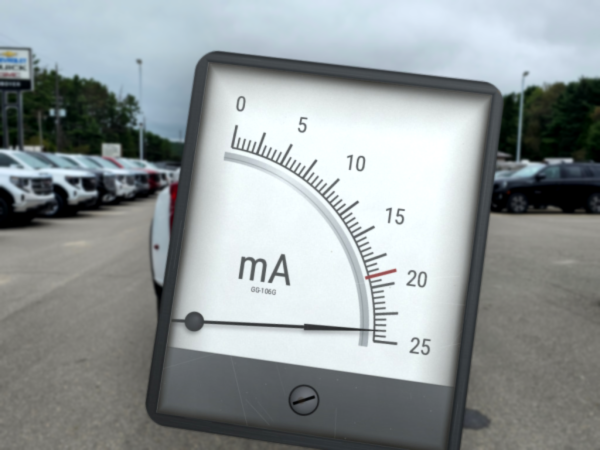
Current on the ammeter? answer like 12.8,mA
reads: 24,mA
